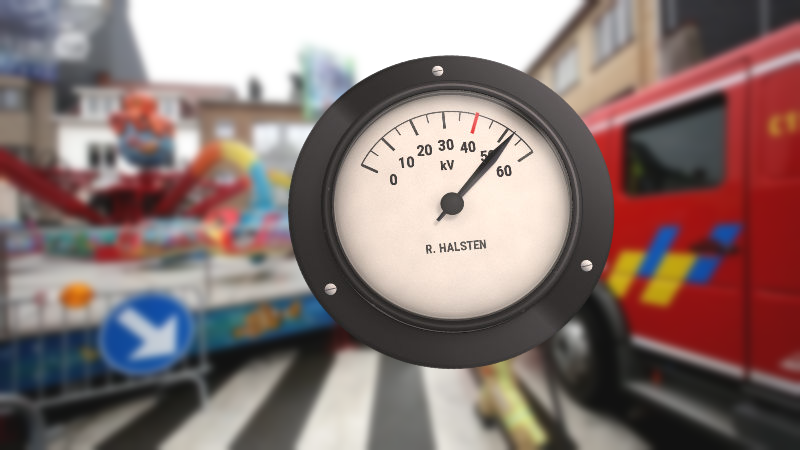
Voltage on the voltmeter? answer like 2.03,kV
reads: 52.5,kV
